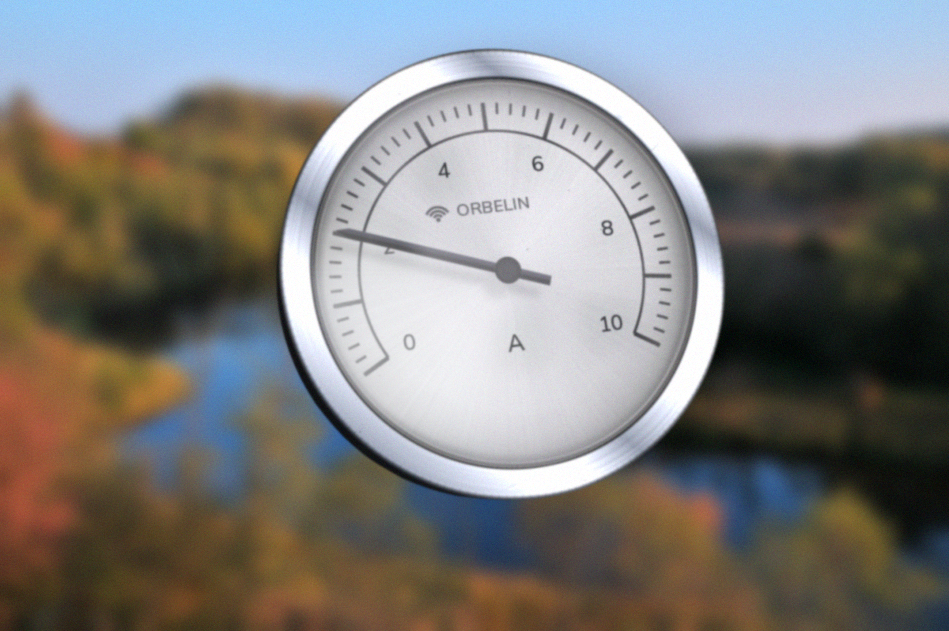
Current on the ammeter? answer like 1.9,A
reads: 2,A
